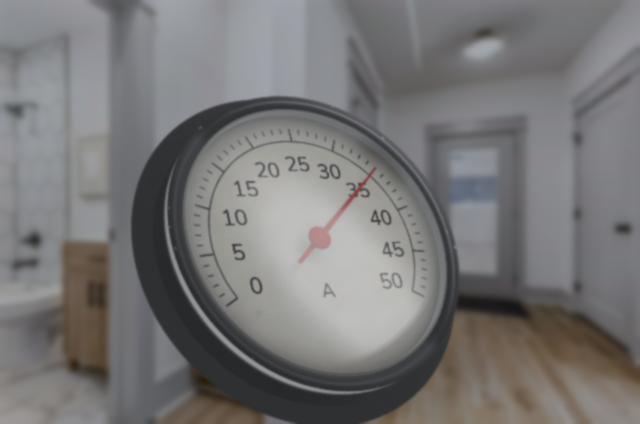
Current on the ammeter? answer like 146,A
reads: 35,A
